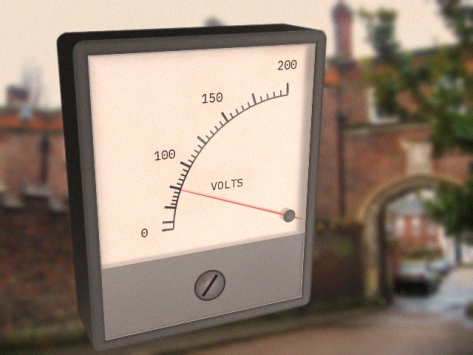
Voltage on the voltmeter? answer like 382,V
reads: 75,V
